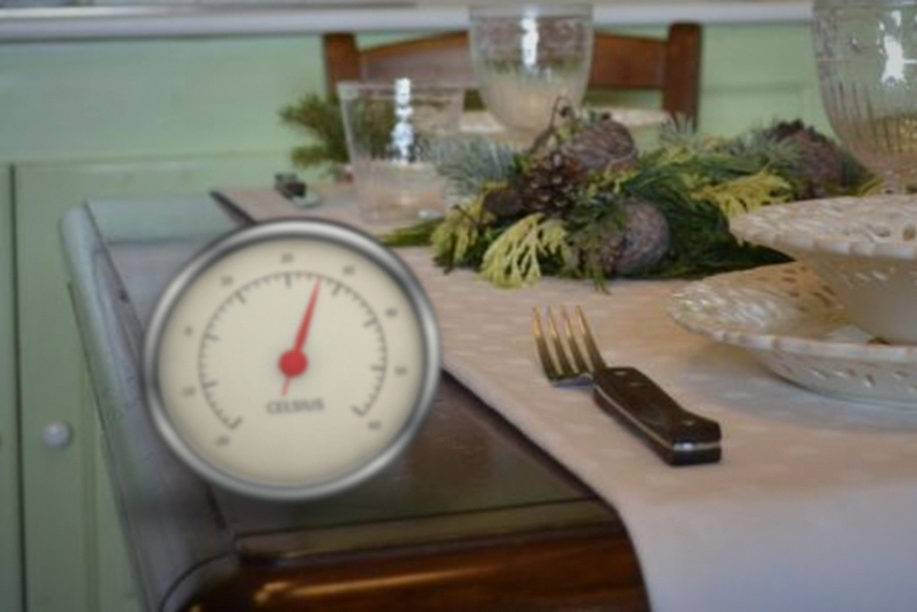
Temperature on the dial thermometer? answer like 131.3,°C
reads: 26,°C
